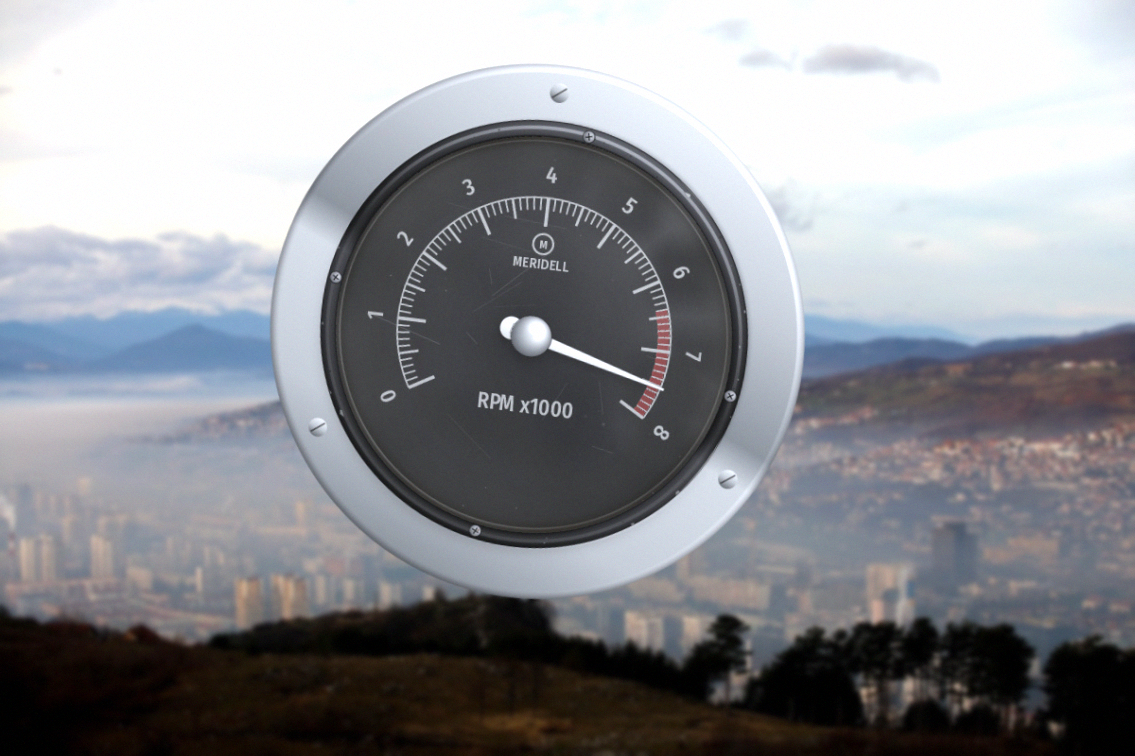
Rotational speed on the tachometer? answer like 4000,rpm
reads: 7500,rpm
